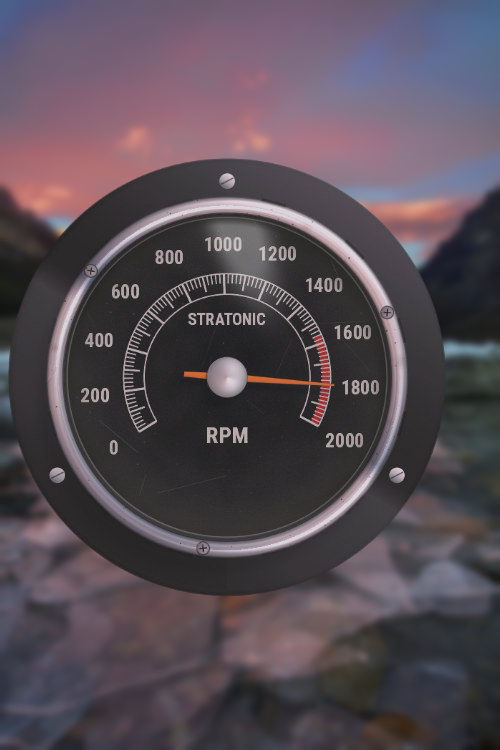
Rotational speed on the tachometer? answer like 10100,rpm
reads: 1800,rpm
